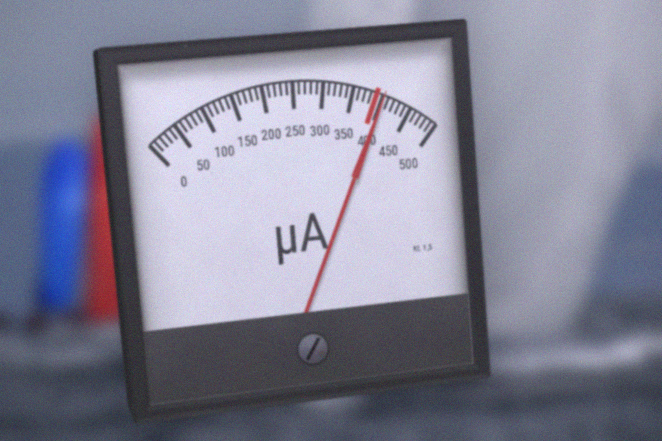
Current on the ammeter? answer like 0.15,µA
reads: 400,µA
